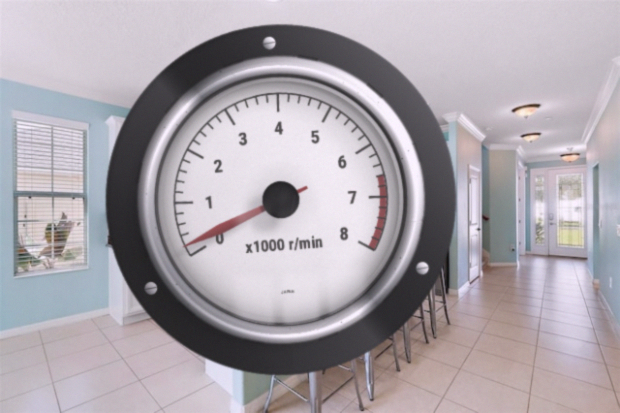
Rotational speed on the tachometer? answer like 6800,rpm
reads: 200,rpm
